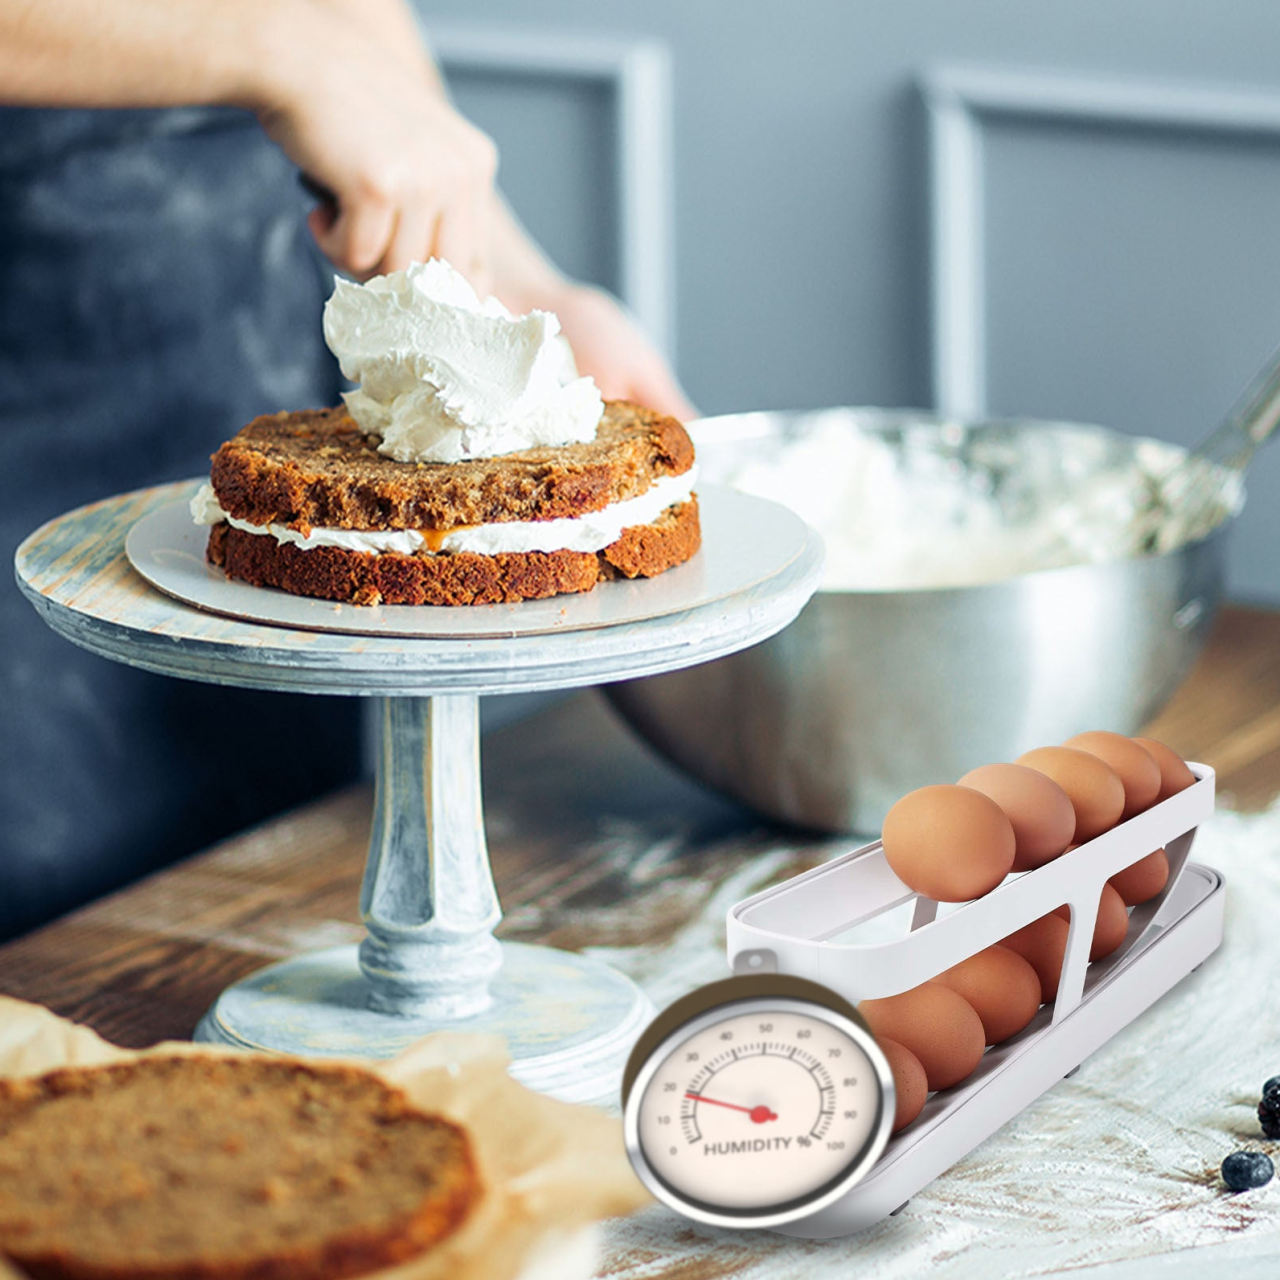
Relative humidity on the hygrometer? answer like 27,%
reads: 20,%
